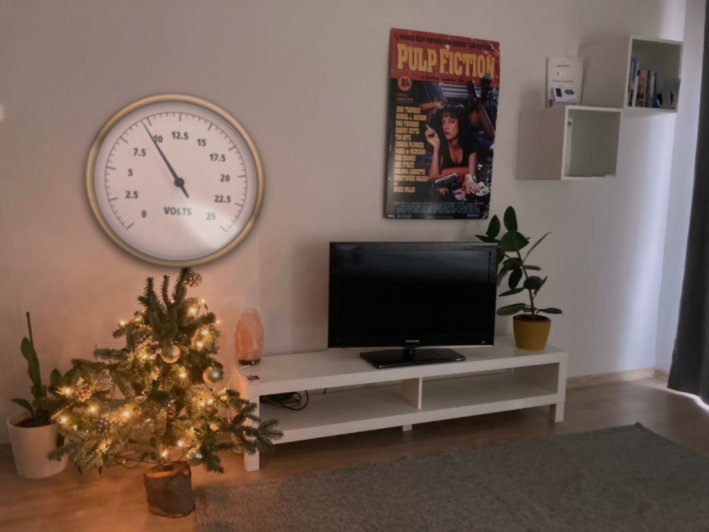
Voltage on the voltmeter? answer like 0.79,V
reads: 9.5,V
